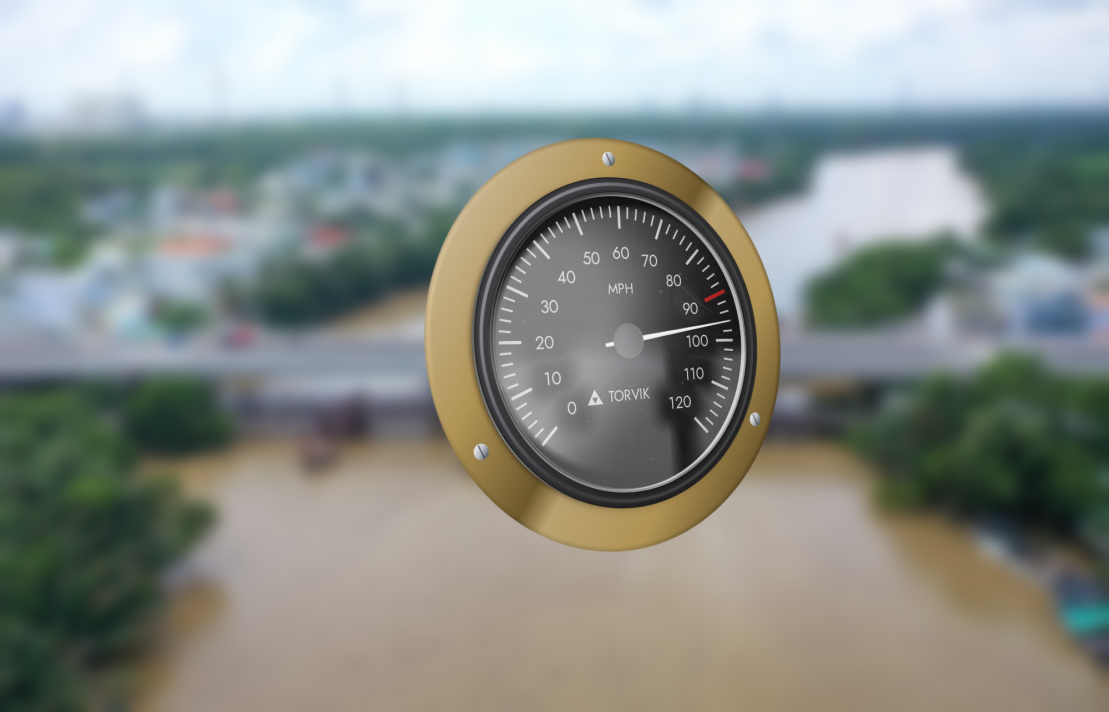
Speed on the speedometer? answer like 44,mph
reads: 96,mph
